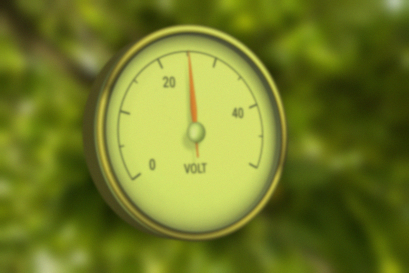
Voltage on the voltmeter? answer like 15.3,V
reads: 25,V
